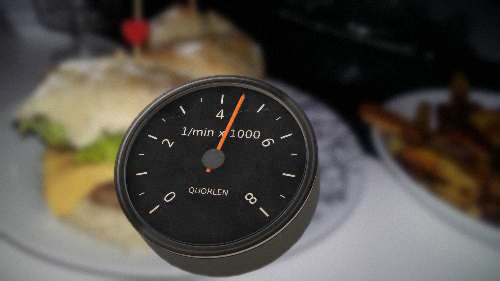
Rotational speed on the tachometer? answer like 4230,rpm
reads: 4500,rpm
